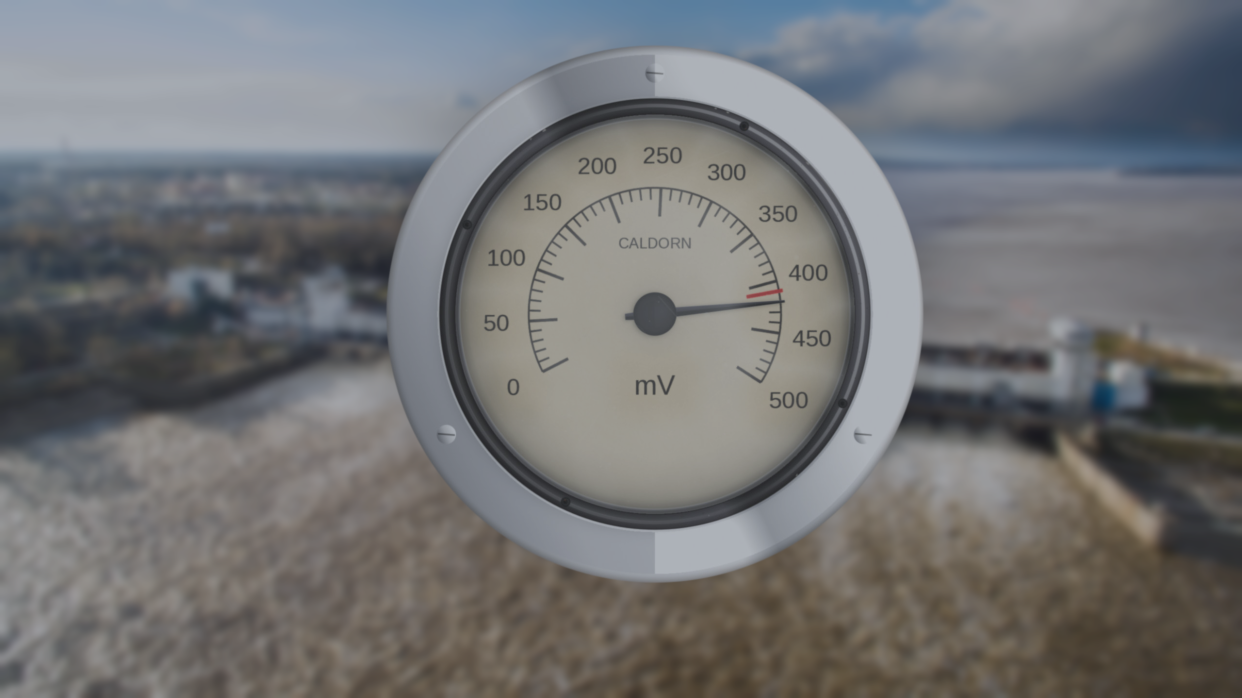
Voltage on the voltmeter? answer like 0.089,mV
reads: 420,mV
